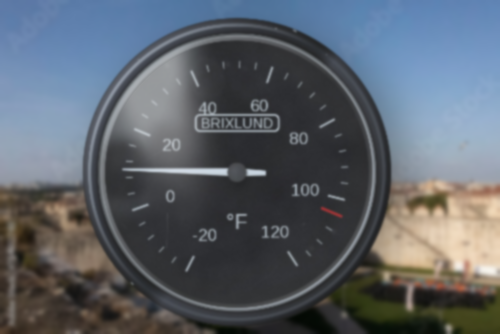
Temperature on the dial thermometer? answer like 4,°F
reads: 10,°F
